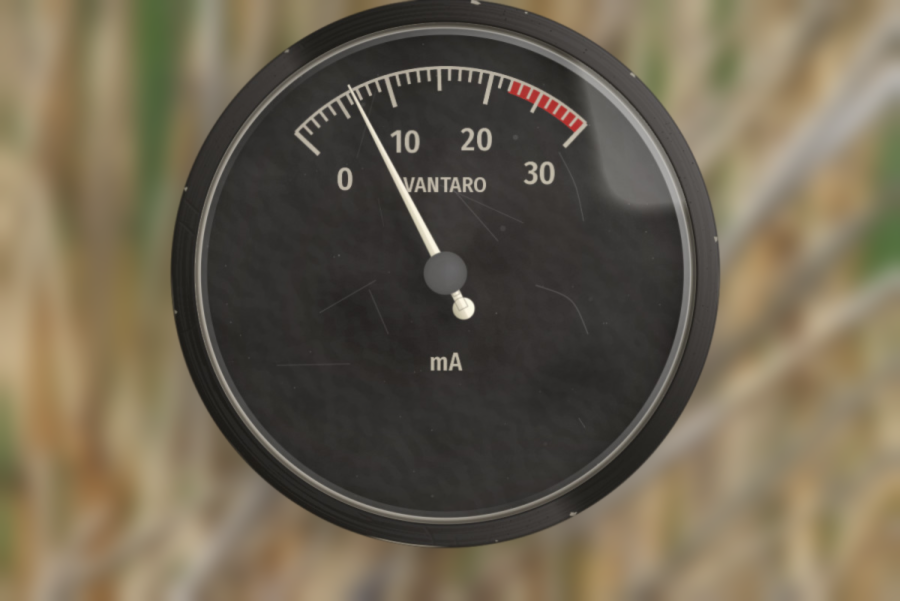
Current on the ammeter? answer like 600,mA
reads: 6.5,mA
